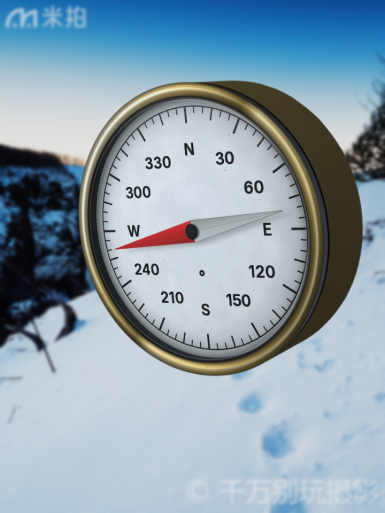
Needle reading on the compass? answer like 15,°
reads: 260,°
